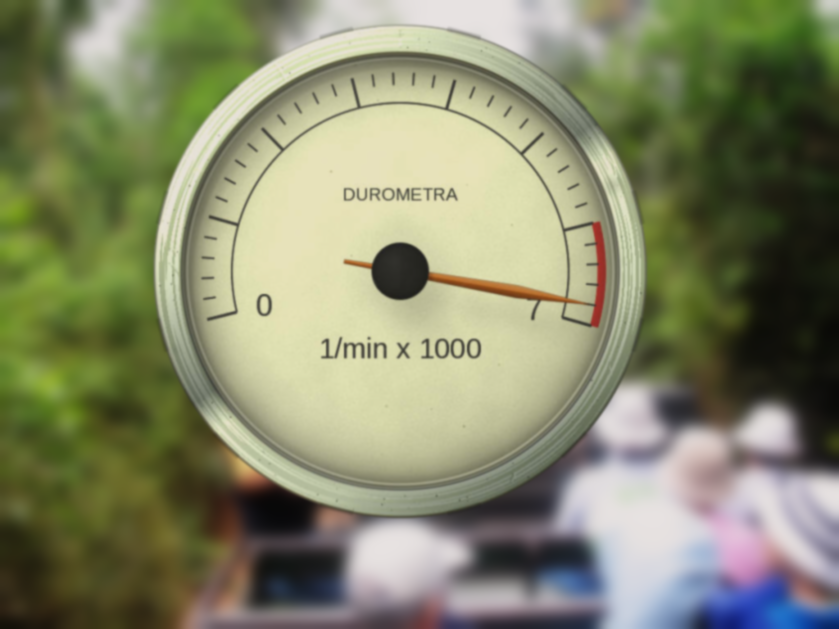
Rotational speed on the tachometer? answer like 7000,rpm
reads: 6800,rpm
